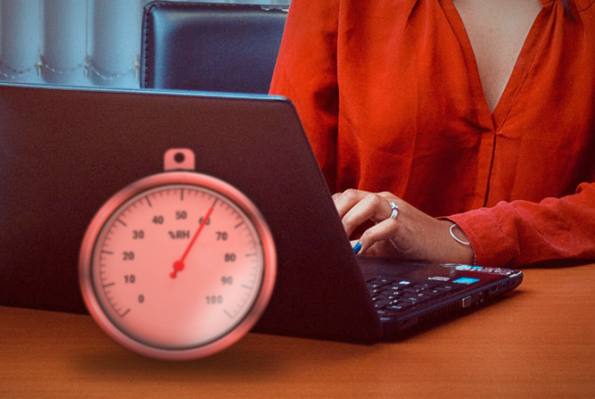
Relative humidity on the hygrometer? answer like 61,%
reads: 60,%
